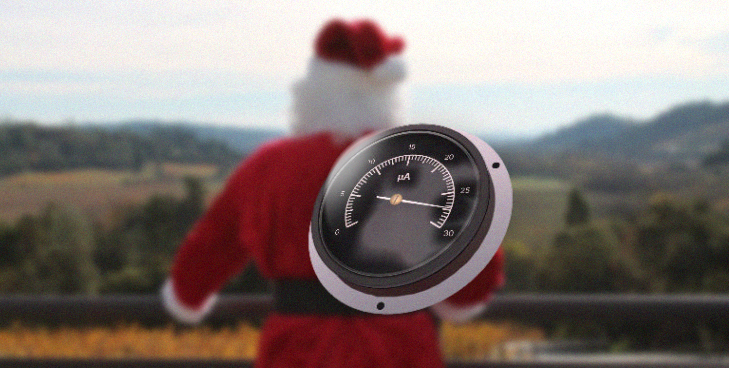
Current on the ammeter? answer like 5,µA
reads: 27.5,µA
